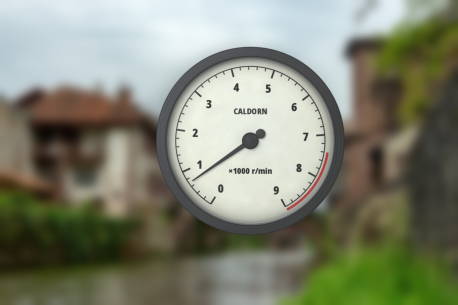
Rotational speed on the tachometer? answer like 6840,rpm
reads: 700,rpm
